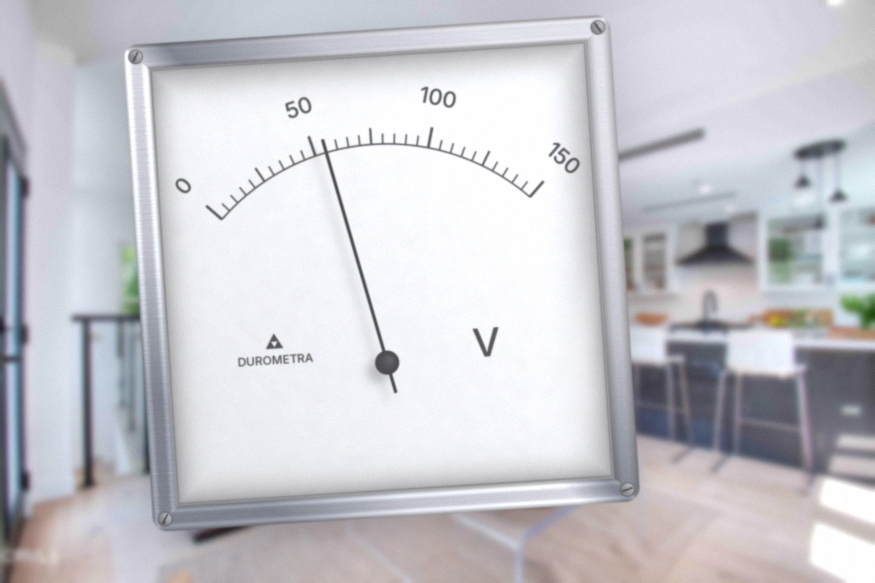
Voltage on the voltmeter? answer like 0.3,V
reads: 55,V
